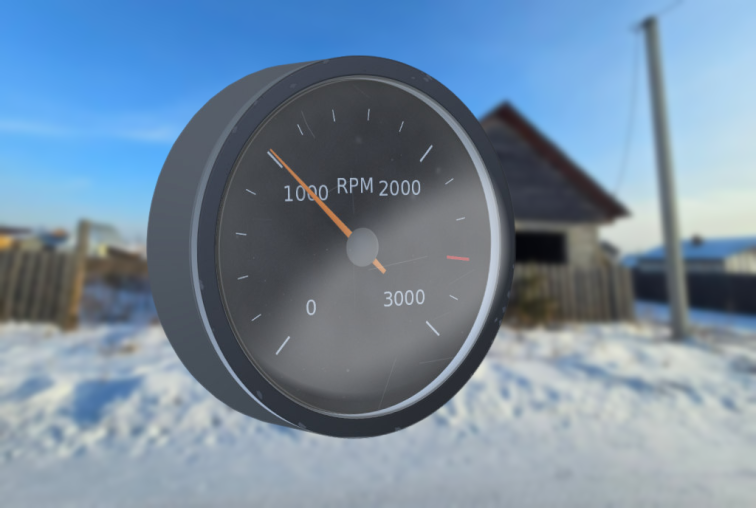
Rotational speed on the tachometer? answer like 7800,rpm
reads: 1000,rpm
